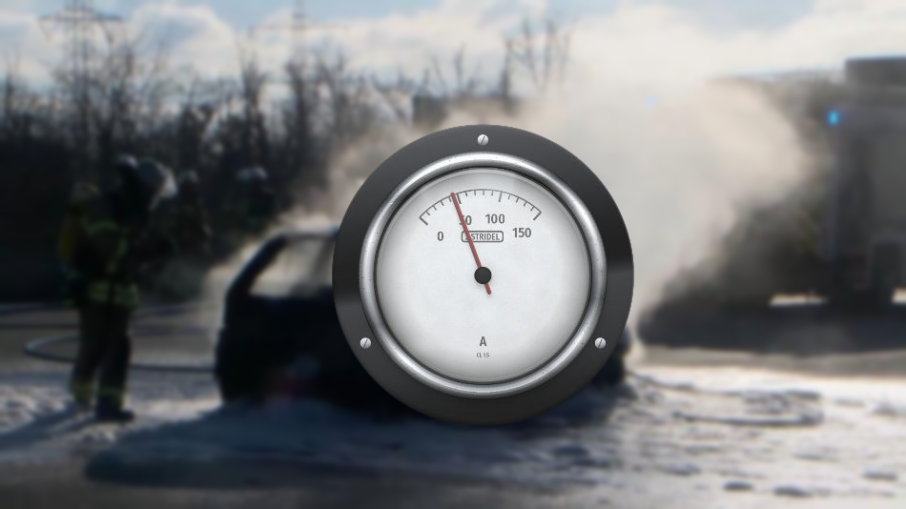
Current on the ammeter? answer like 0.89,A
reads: 45,A
